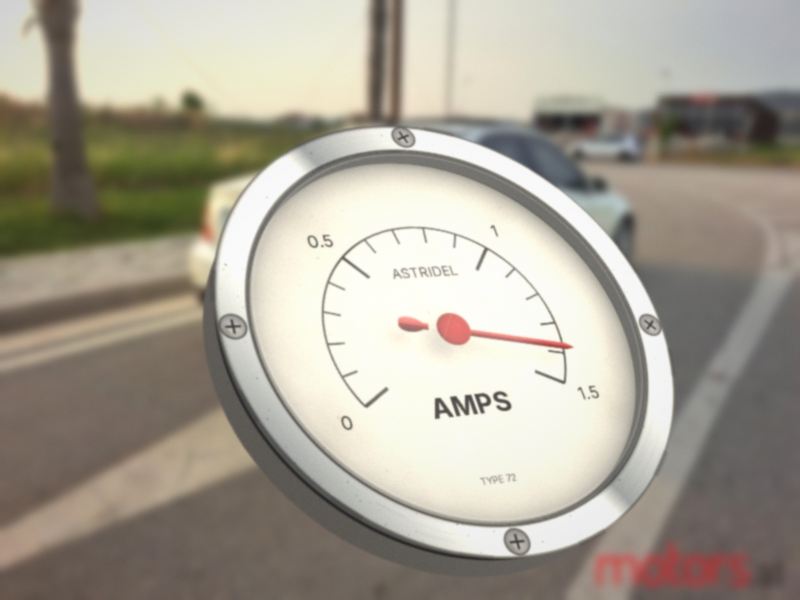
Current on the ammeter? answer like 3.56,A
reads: 1.4,A
